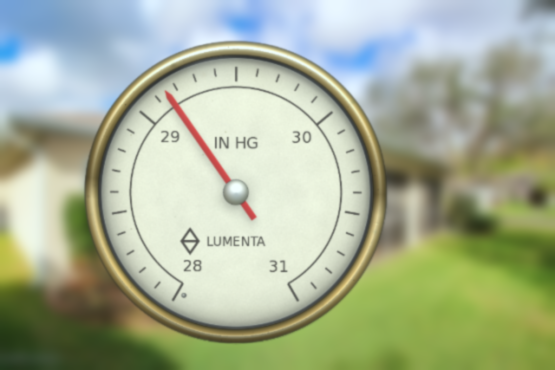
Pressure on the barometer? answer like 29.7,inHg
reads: 29.15,inHg
